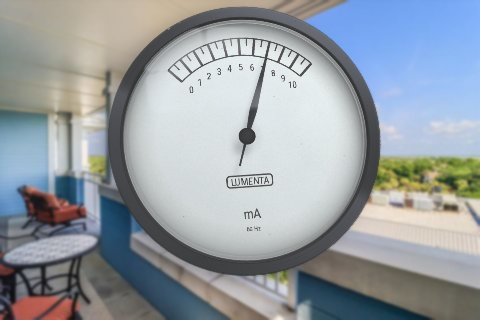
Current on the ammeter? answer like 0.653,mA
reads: 7,mA
